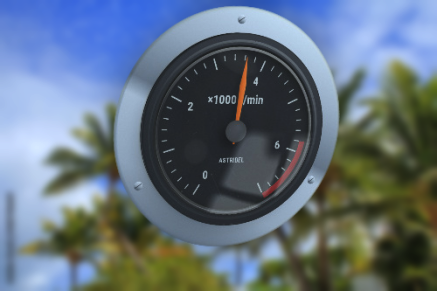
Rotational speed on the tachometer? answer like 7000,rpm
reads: 3600,rpm
